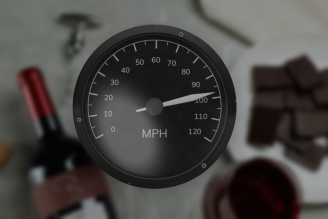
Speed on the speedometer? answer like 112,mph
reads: 97.5,mph
